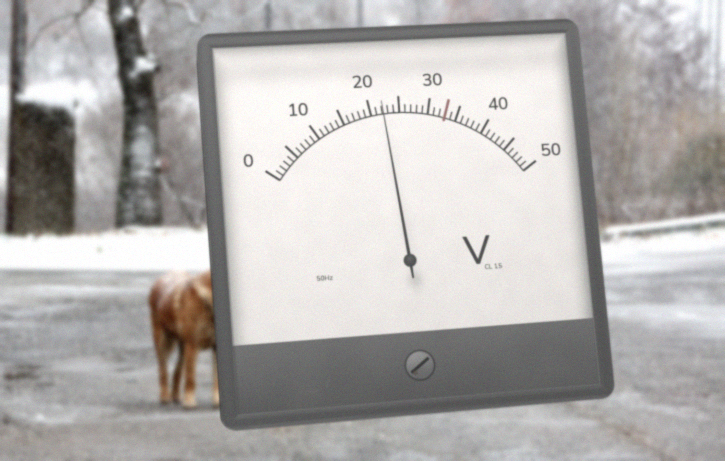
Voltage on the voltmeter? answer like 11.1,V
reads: 22,V
